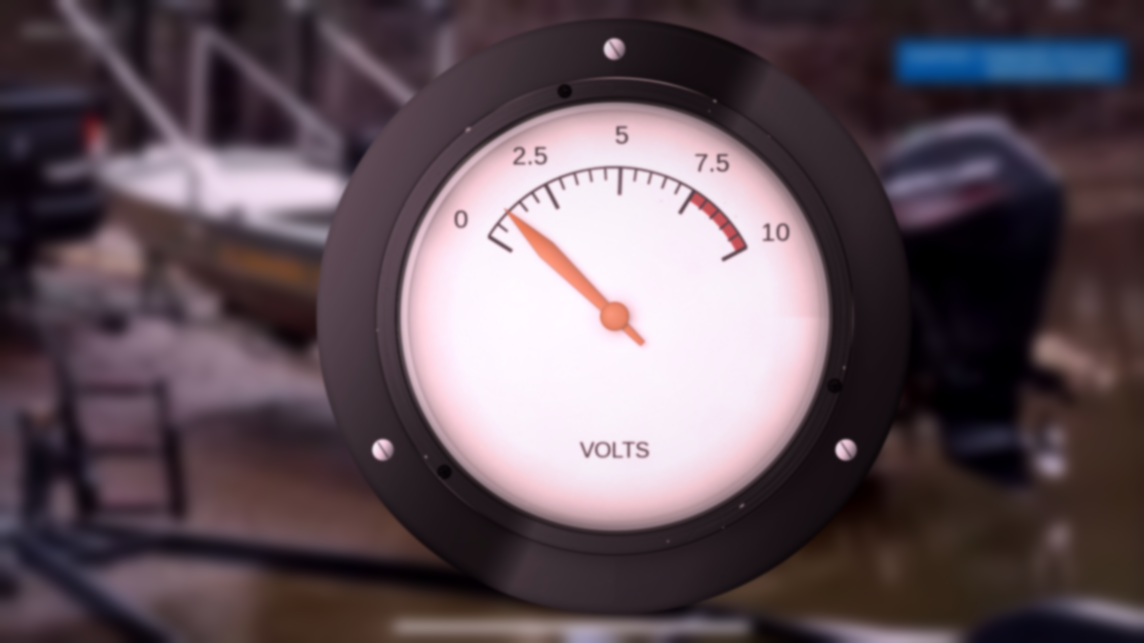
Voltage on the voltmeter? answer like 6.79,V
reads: 1,V
